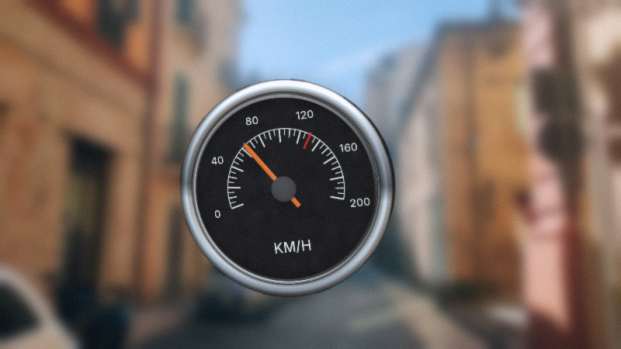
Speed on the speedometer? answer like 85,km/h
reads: 65,km/h
